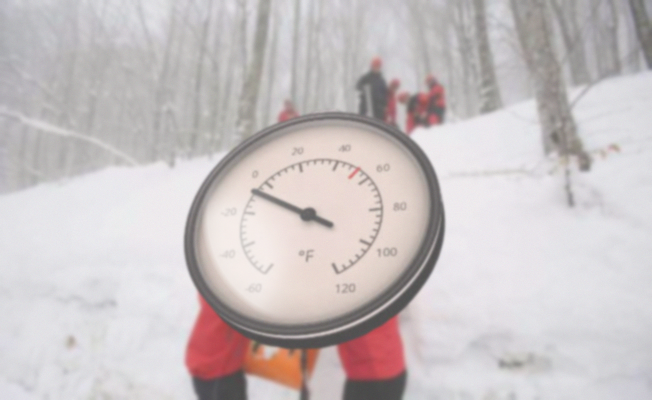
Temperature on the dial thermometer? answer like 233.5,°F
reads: -8,°F
